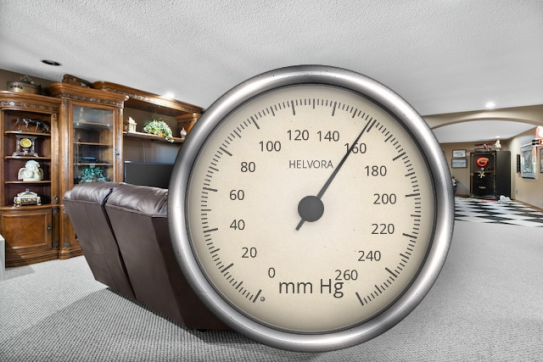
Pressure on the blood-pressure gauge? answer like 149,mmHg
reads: 158,mmHg
